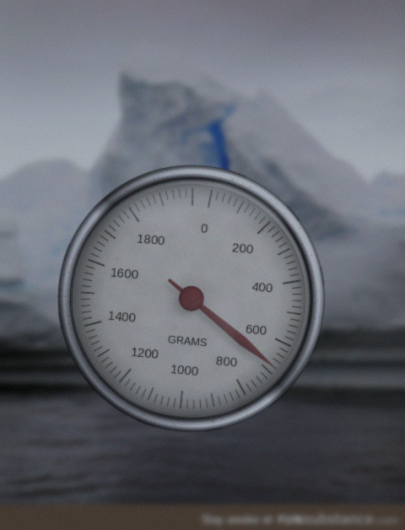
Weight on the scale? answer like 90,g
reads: 680,g
